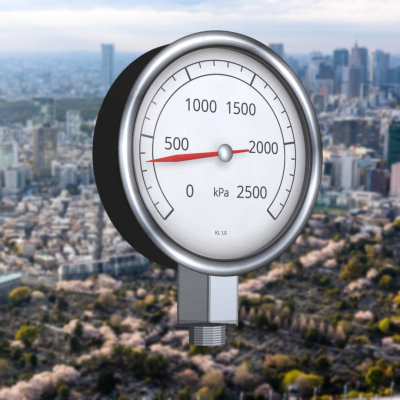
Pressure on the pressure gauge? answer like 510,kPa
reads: 350,kPa
